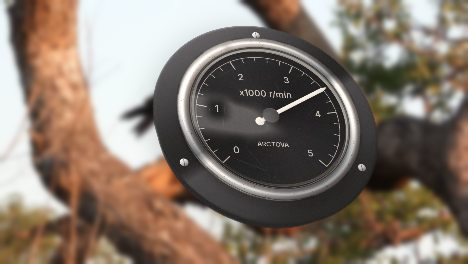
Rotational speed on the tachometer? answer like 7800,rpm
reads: 3600,rpm
